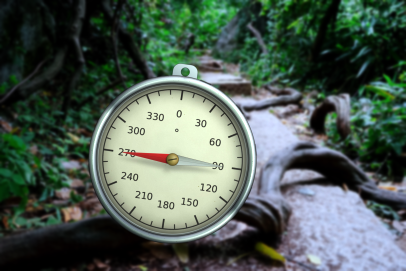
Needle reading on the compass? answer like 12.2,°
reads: 270,°
